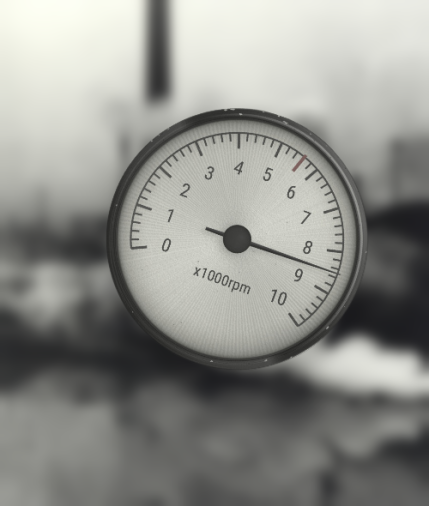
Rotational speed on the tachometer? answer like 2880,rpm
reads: 8500,rpm
